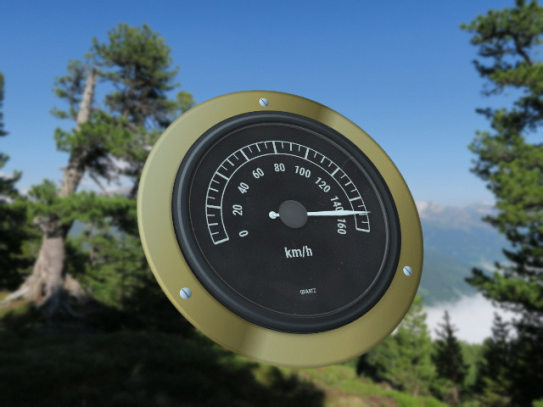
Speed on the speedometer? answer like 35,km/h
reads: 150,km/h
